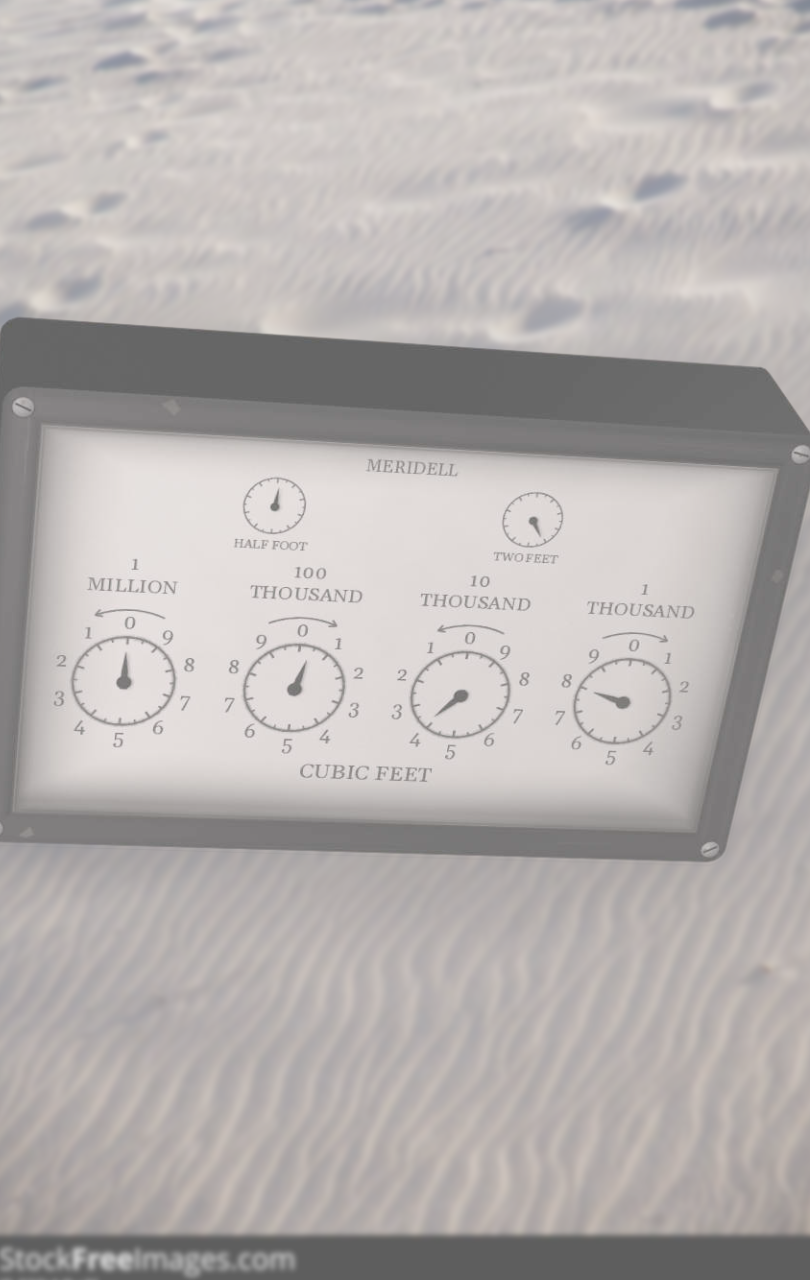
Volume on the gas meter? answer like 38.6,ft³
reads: 3800,ft³
